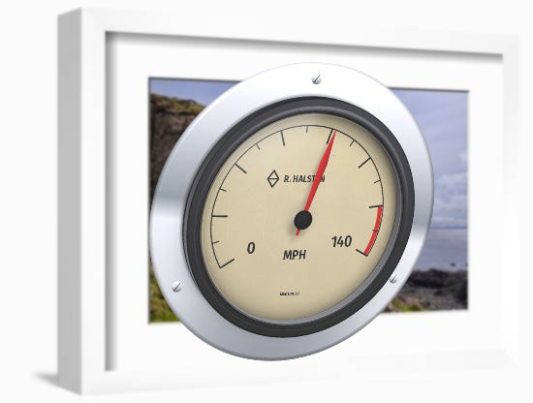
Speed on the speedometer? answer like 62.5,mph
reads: 80,mph
